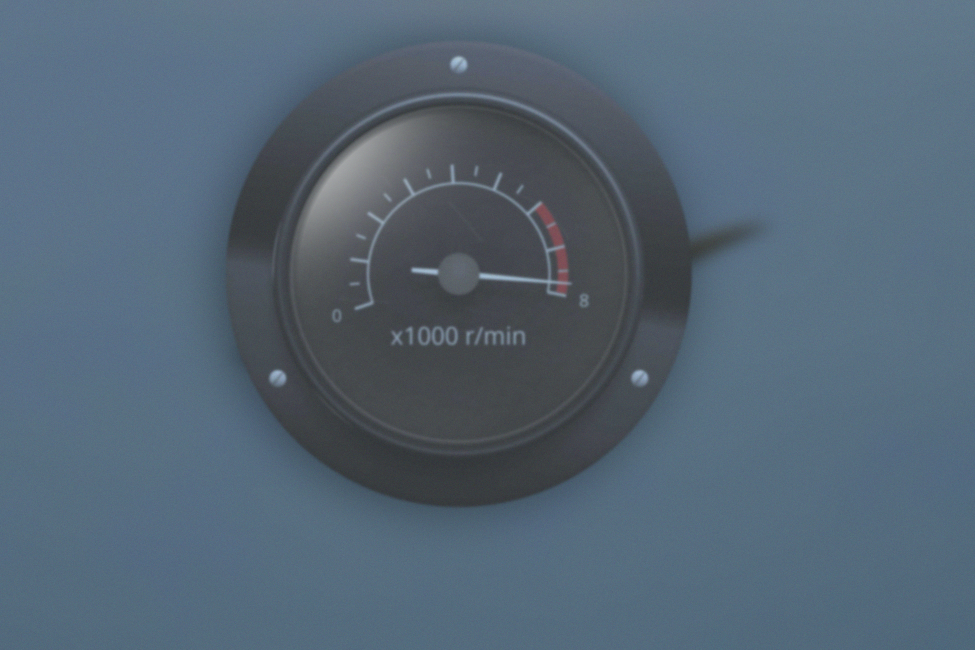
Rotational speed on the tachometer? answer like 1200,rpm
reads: 7750,rpm
